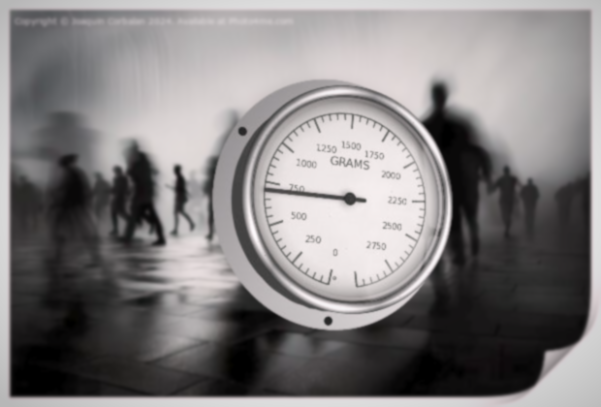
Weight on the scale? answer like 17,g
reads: 700,g
